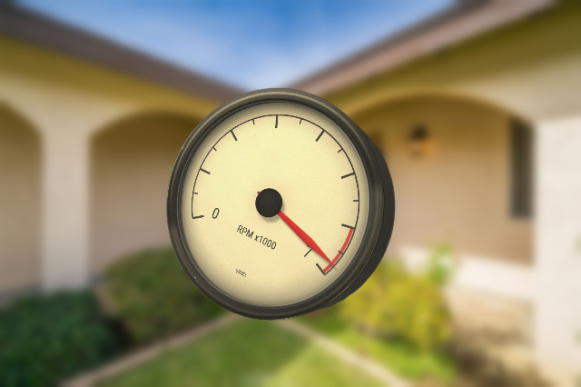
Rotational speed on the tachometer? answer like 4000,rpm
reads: 6750,rpm
